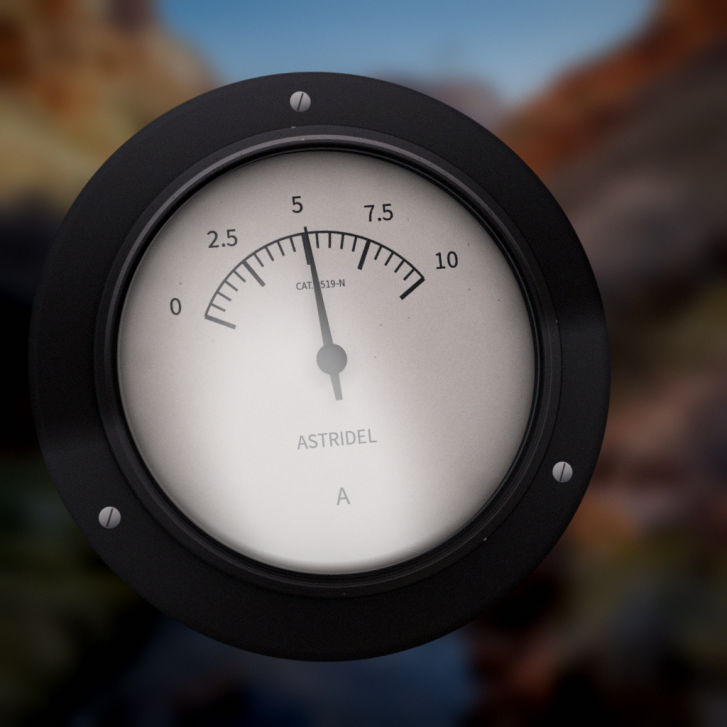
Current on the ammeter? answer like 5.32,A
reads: 5,A
